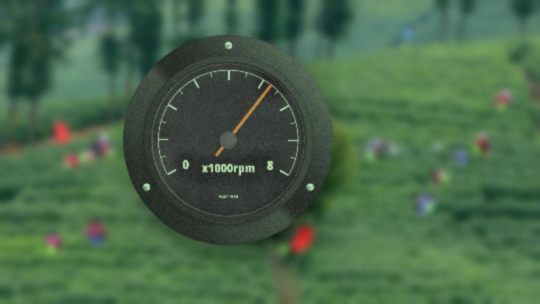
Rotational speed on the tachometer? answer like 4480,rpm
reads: 5250,rpm
